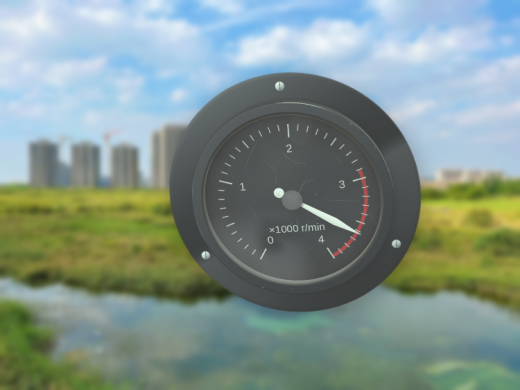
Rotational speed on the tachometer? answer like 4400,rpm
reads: 3600,rpm
